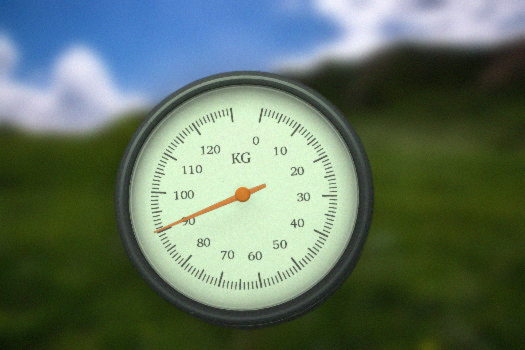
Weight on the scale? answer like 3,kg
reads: 90,kg
